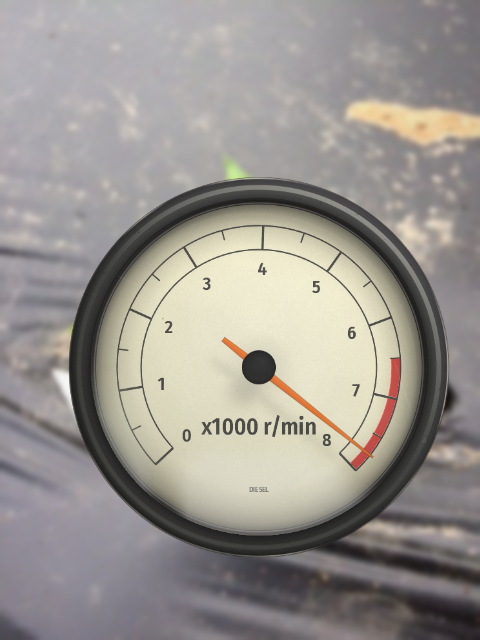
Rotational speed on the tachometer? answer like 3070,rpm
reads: 7750,rpm
